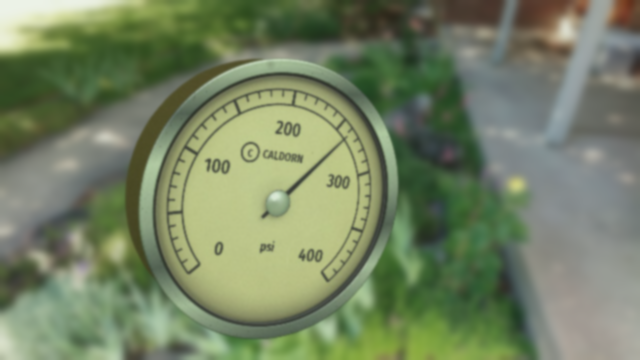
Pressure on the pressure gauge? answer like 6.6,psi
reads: 260,psi
